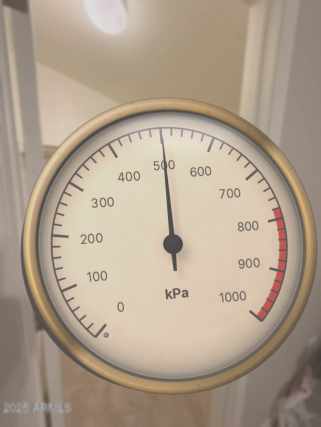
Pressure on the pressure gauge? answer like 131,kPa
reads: 500,kPa
